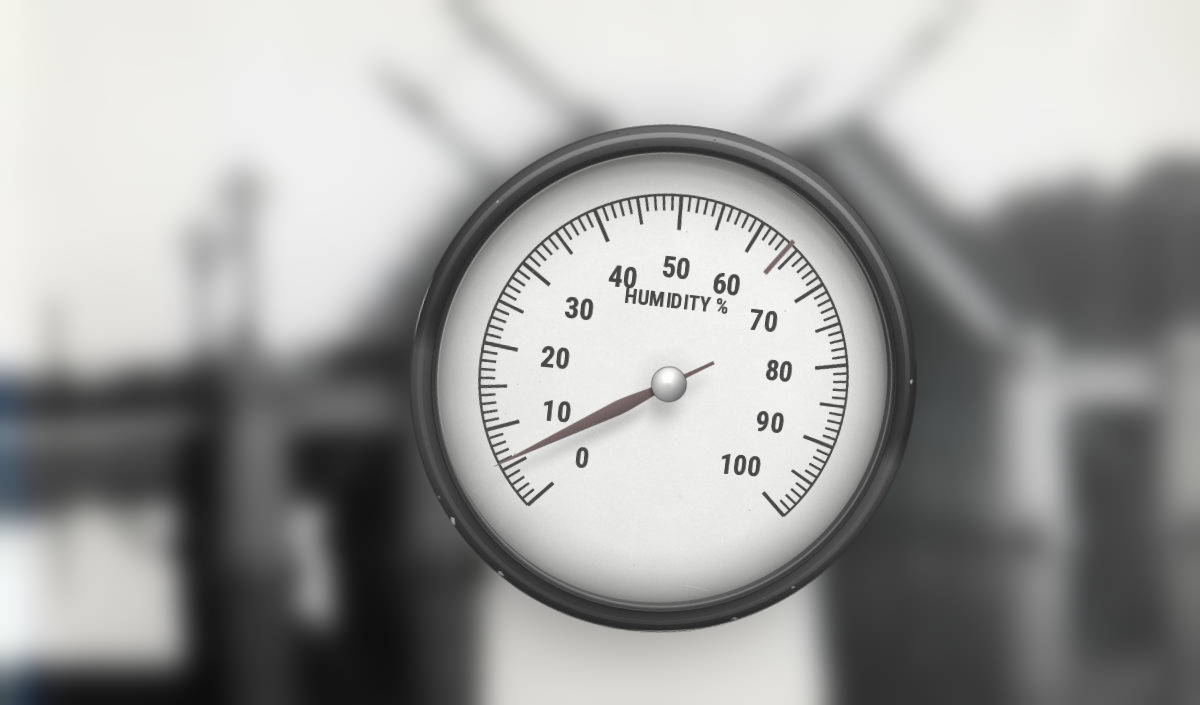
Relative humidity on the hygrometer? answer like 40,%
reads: 6,%
